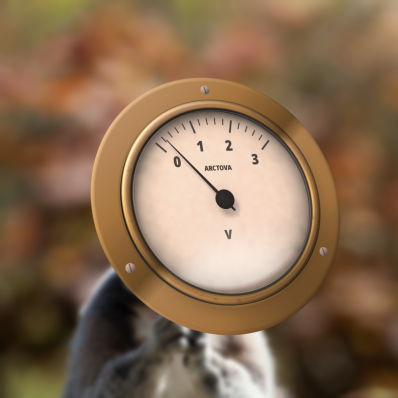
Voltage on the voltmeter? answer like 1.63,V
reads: 0.2,V
